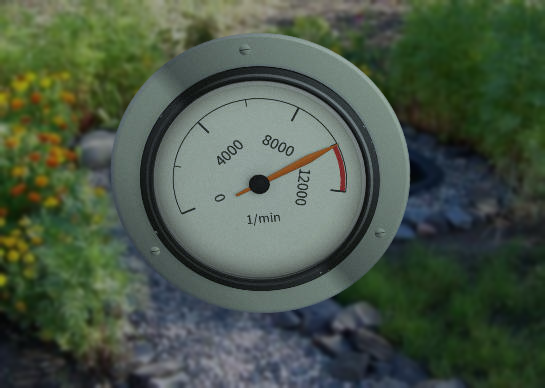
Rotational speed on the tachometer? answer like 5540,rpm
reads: 10000,rpm
